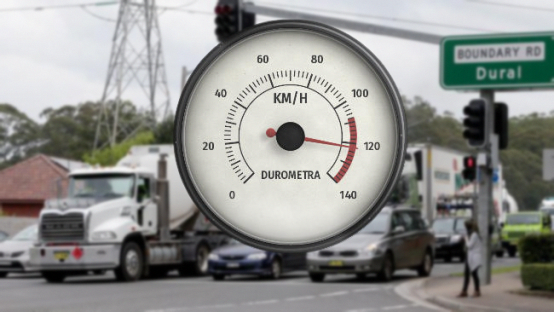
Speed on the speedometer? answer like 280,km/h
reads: 122,km/h
